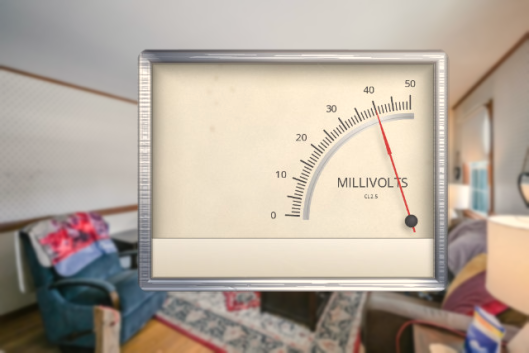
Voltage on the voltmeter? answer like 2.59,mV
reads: 40,mV
